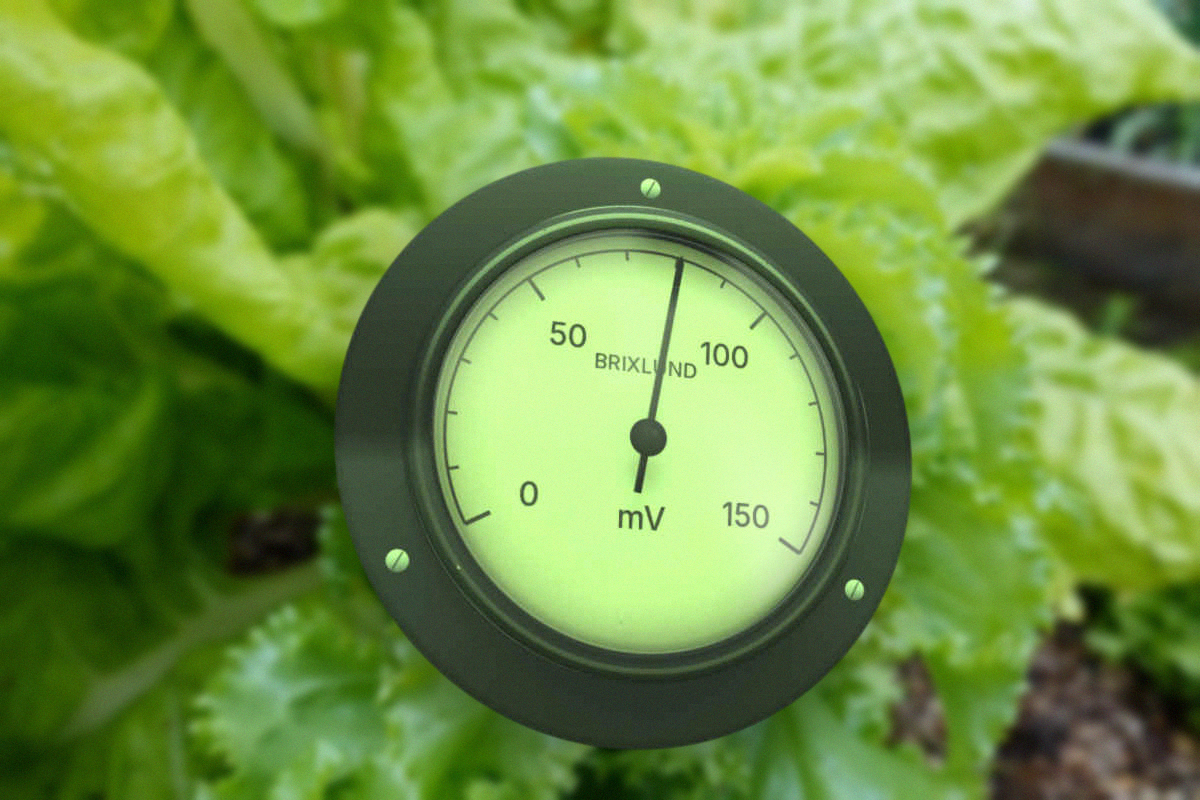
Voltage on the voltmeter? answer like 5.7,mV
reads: 80,mV
